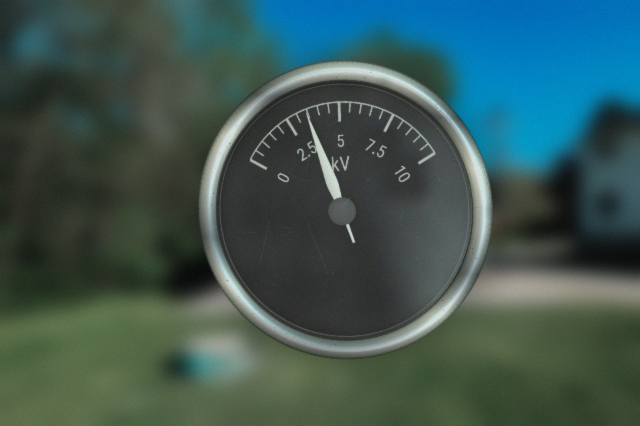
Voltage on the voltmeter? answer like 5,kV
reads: 3.5,kV
